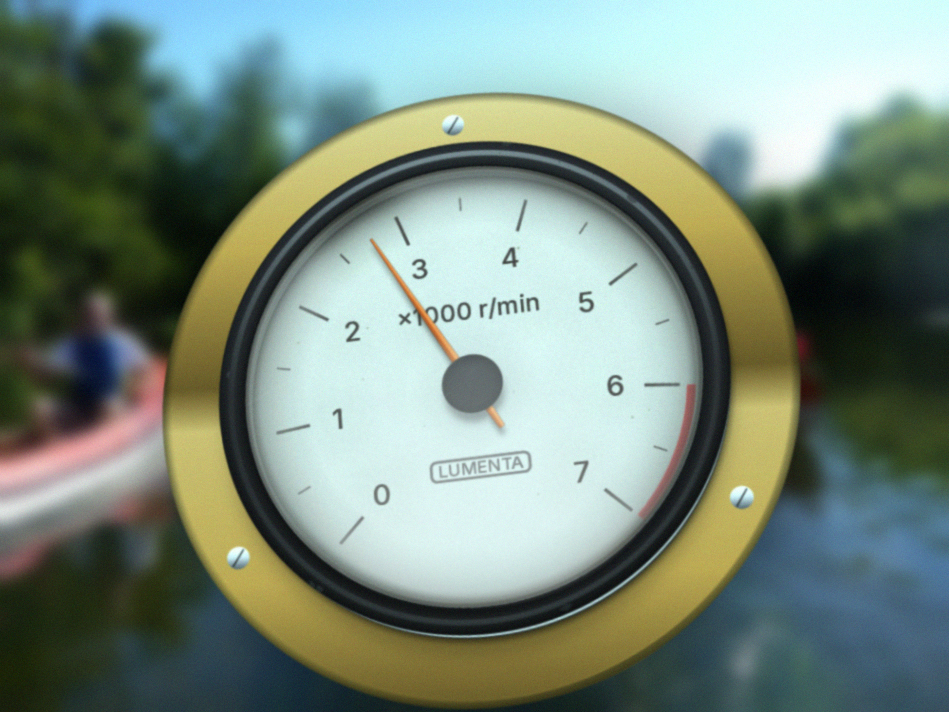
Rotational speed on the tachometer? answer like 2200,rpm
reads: 2750,rpm
